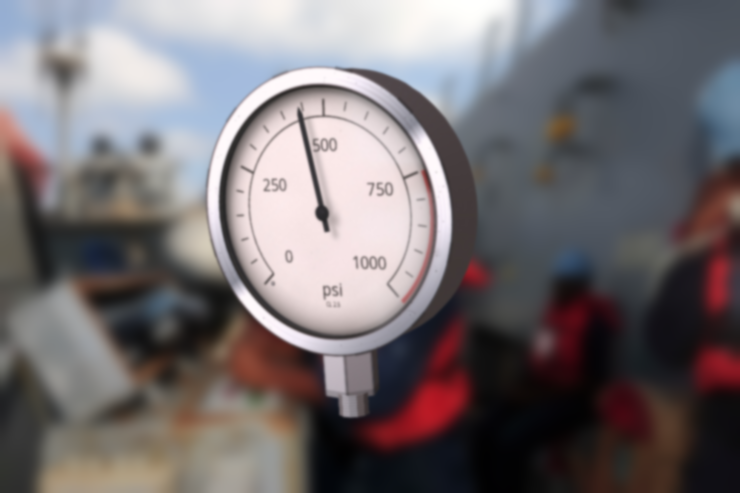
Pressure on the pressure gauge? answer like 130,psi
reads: 450,psi
